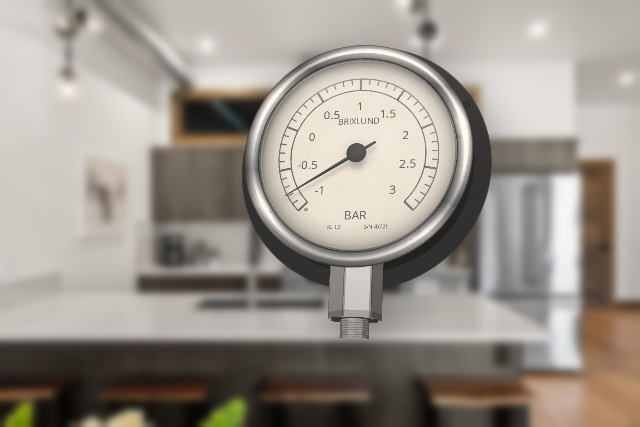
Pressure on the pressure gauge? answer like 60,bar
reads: -0.8,bar
